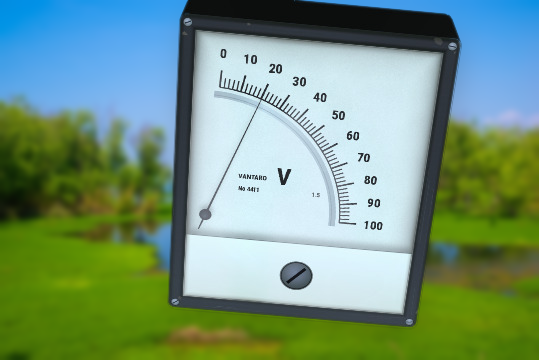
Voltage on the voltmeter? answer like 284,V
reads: 20,V
